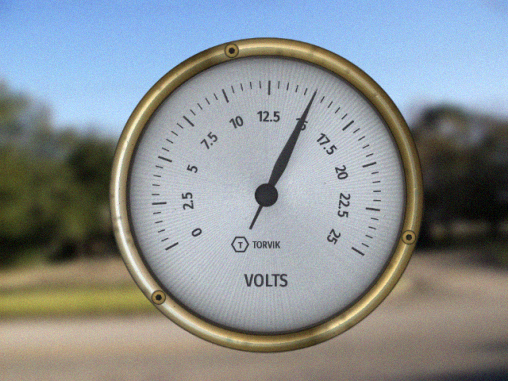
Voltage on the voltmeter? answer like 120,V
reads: 15,V
